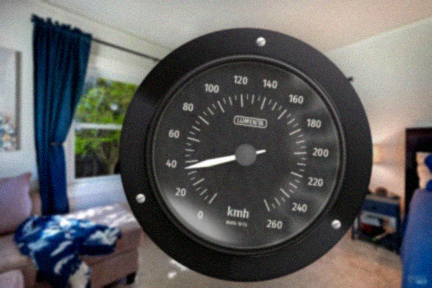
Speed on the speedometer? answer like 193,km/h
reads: 35,km/h
